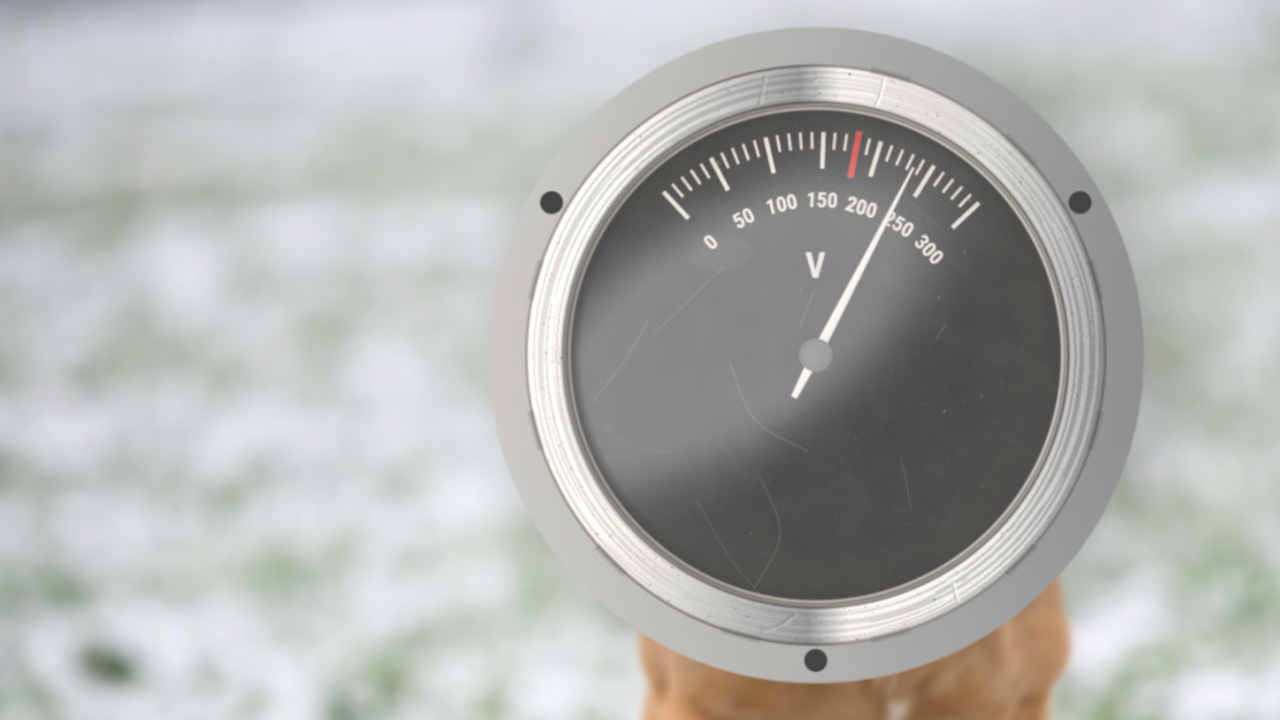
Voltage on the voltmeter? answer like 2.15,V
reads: 235,V
